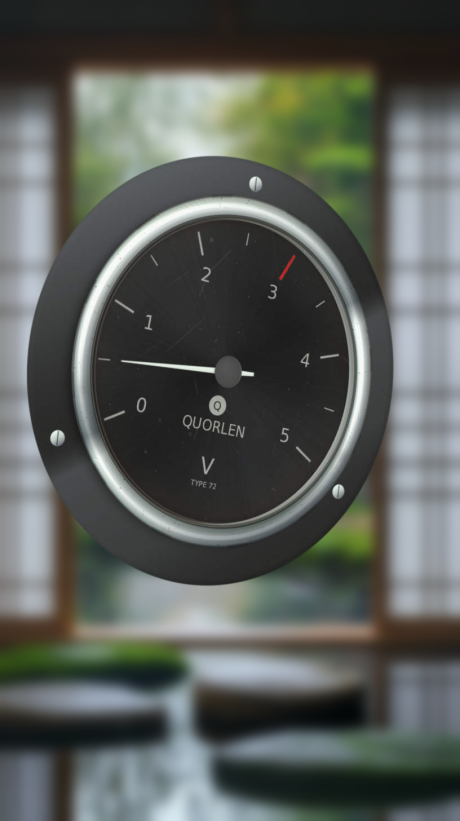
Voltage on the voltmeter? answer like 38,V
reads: 0.5,V
